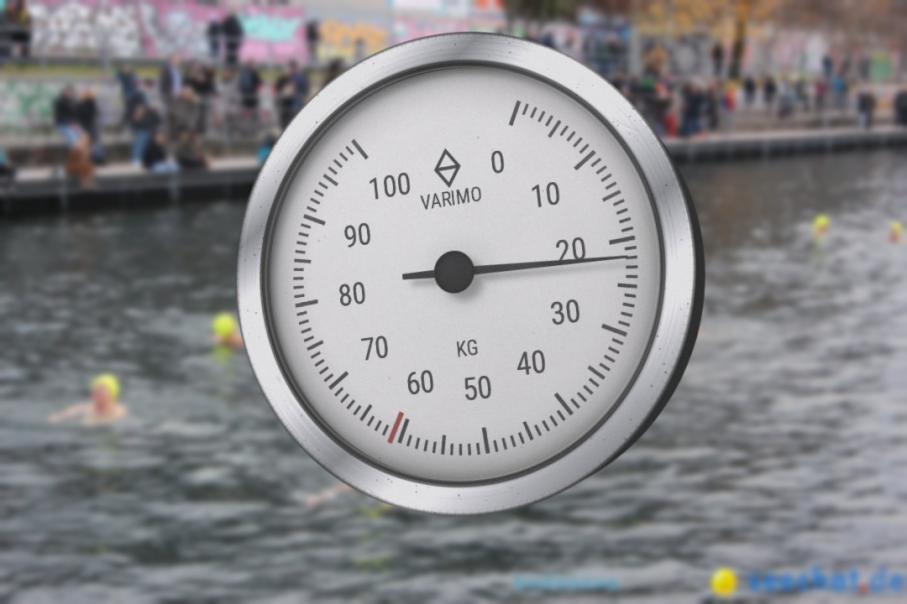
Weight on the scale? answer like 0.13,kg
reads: 22,kg
